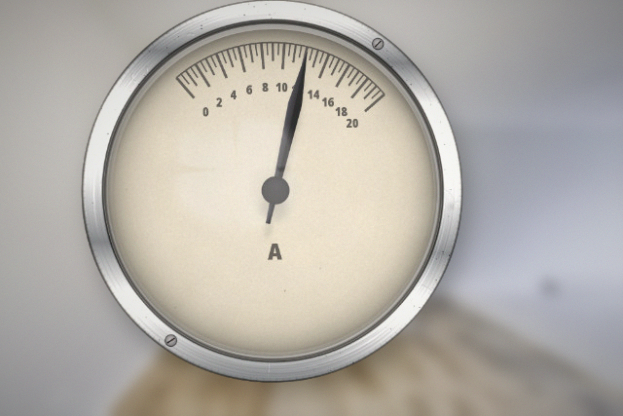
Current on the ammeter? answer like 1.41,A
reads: 12,A
